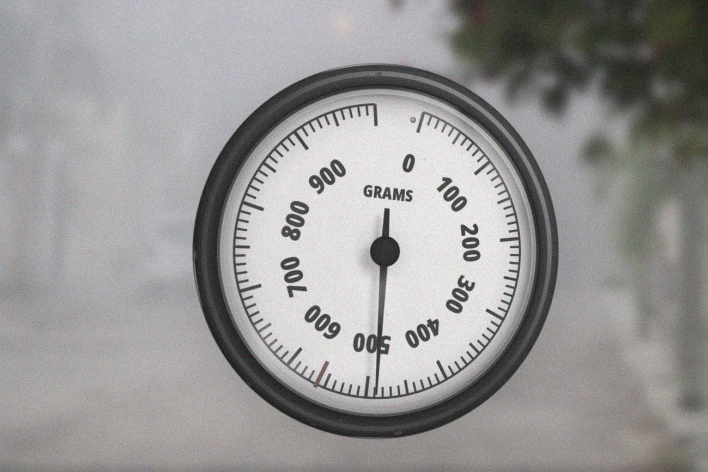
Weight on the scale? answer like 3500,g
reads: 490,g
